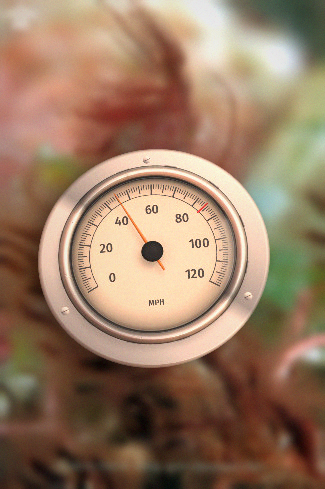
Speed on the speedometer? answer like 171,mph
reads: 45,mph
